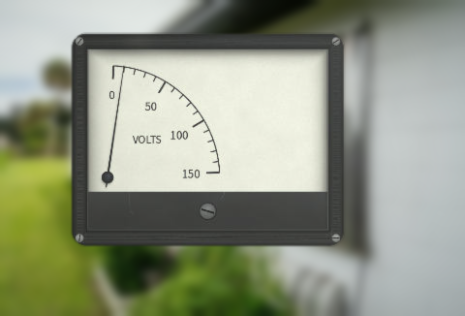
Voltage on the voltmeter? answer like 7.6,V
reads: 10,V
